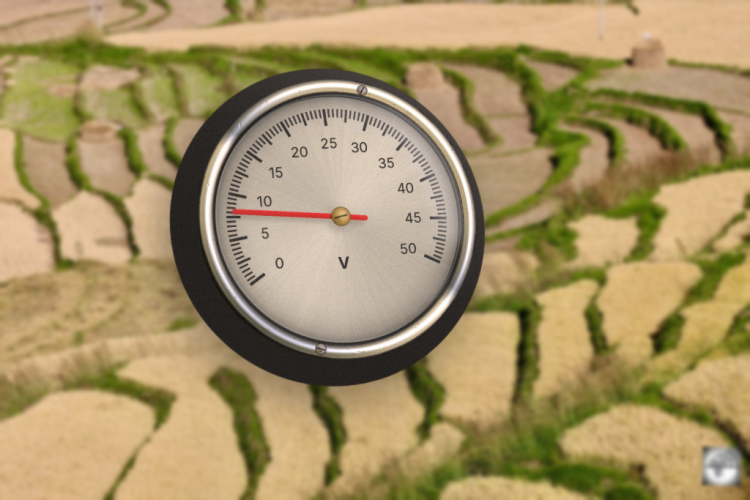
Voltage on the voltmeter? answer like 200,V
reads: 8,V
